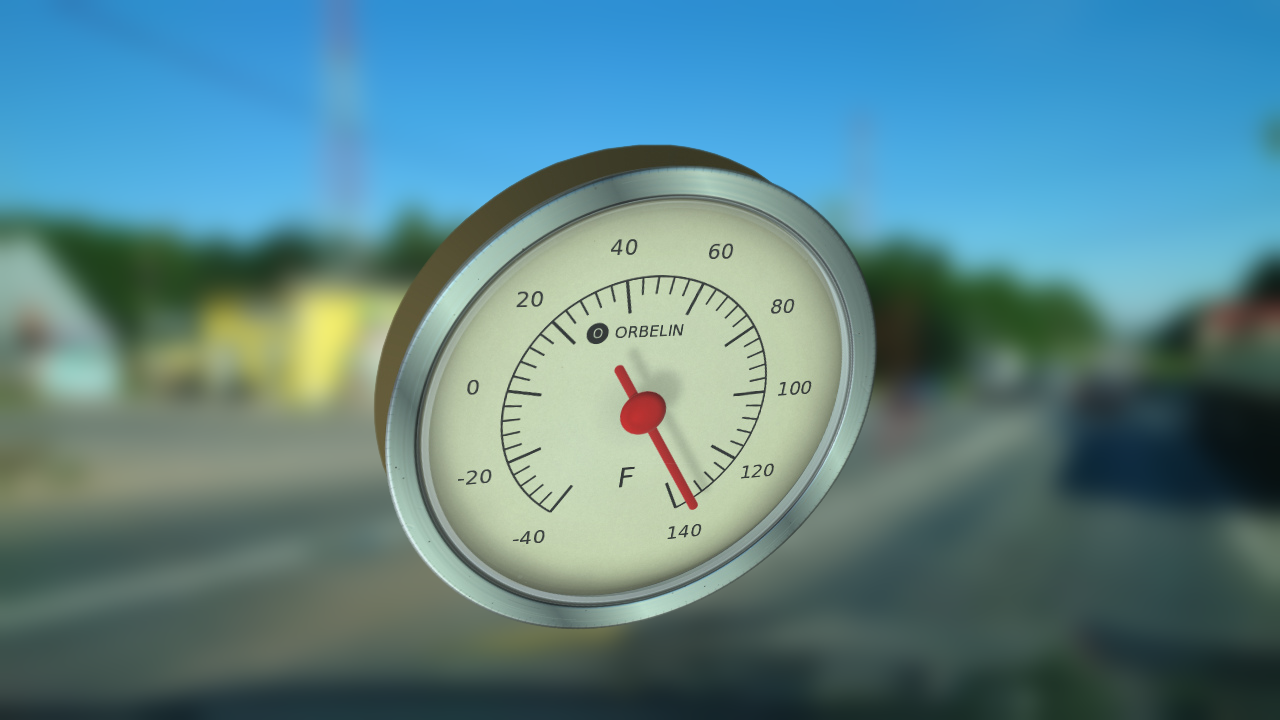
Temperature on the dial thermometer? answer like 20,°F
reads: 136,°F
